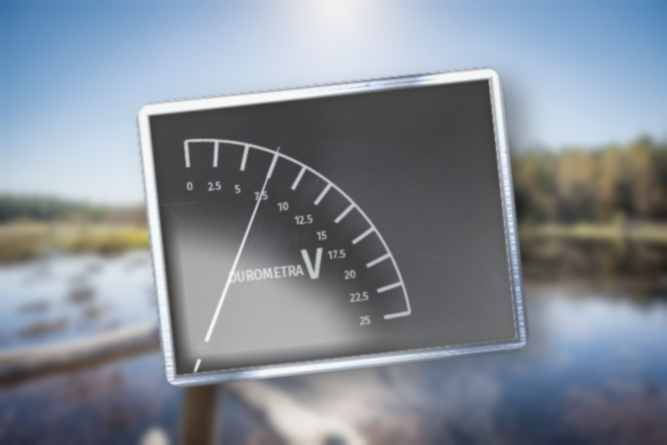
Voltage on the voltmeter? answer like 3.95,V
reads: 7.5,V
